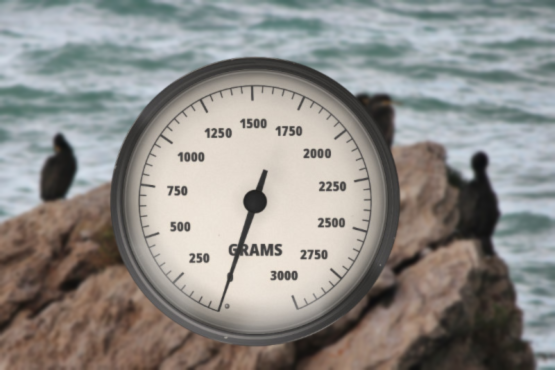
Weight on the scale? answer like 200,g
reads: 0,g
